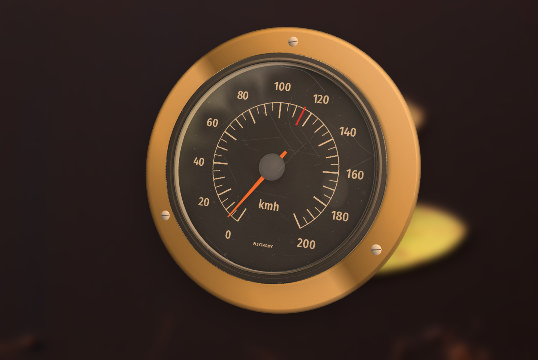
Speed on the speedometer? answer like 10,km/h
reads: 5,km/h
